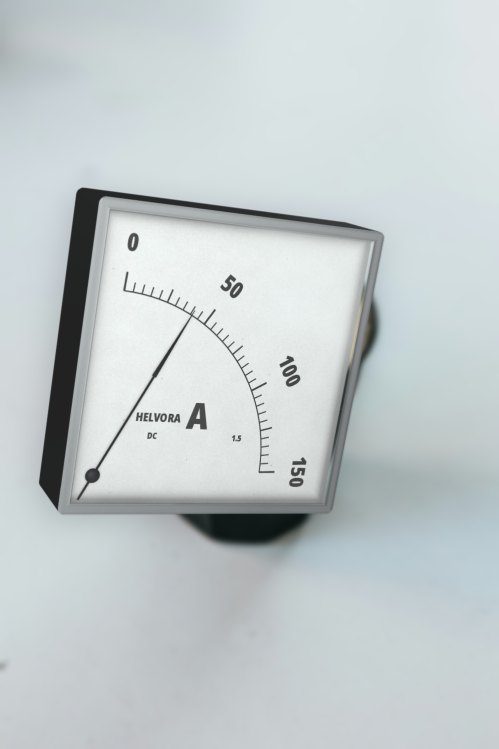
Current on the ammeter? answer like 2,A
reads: 40,A
